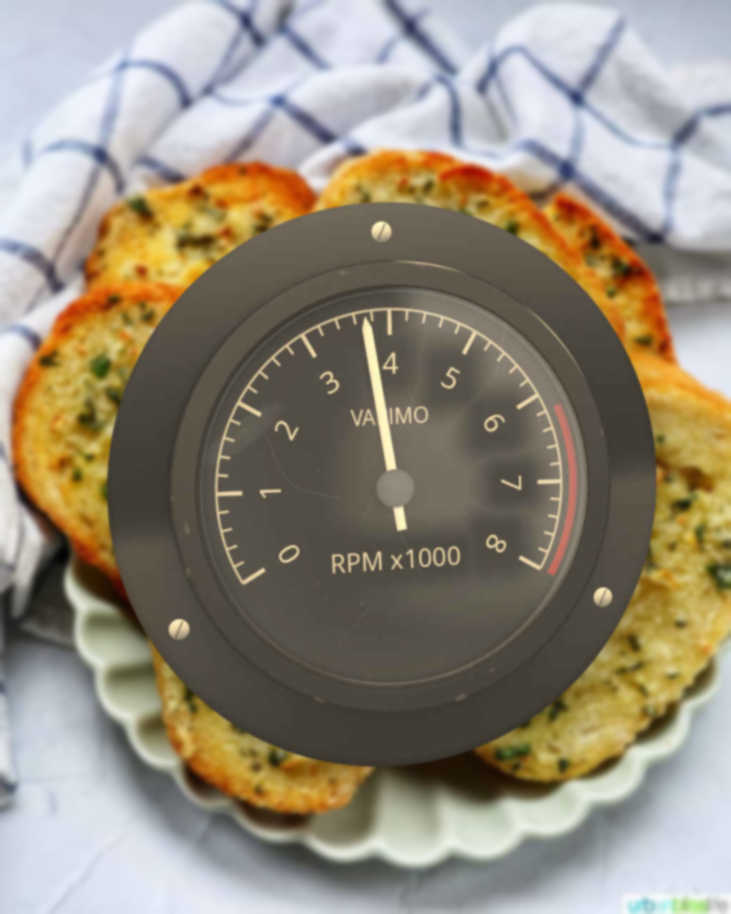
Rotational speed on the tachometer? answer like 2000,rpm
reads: 3700,rpm
